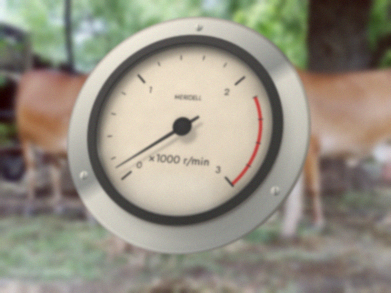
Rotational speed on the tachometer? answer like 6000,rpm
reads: 100,rpm
